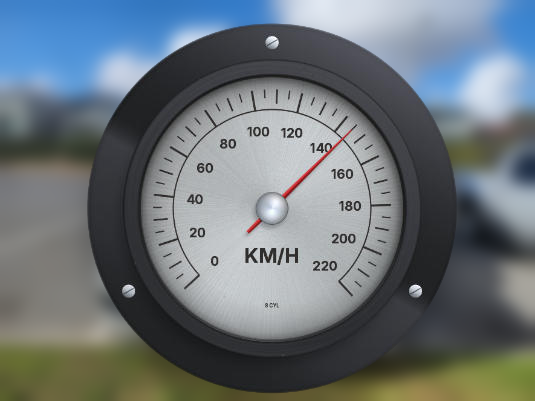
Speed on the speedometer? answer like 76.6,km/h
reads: 145,km/h
